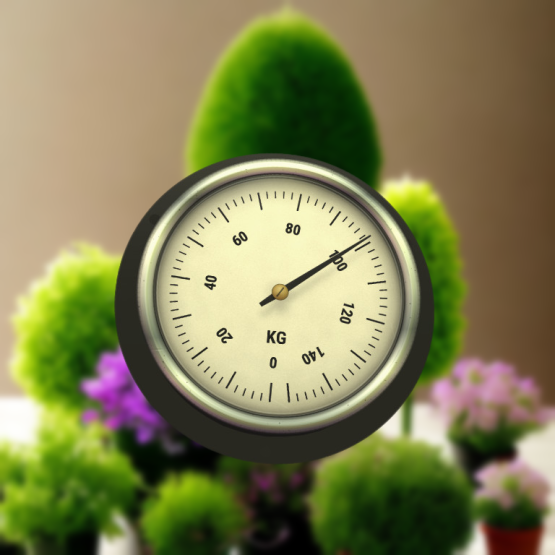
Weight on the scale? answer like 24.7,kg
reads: 99,kg
